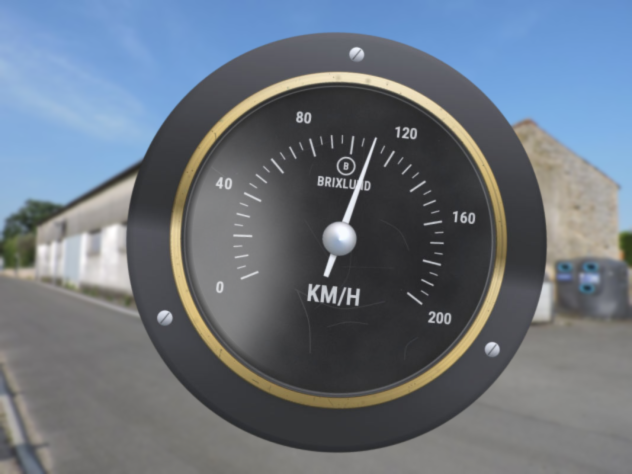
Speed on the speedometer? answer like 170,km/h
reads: 110,km/h
